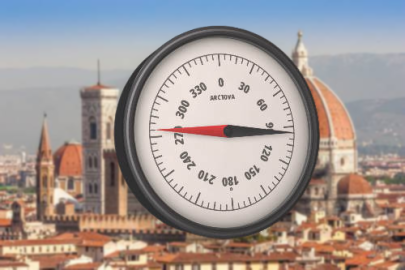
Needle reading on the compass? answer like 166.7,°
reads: 275,°
